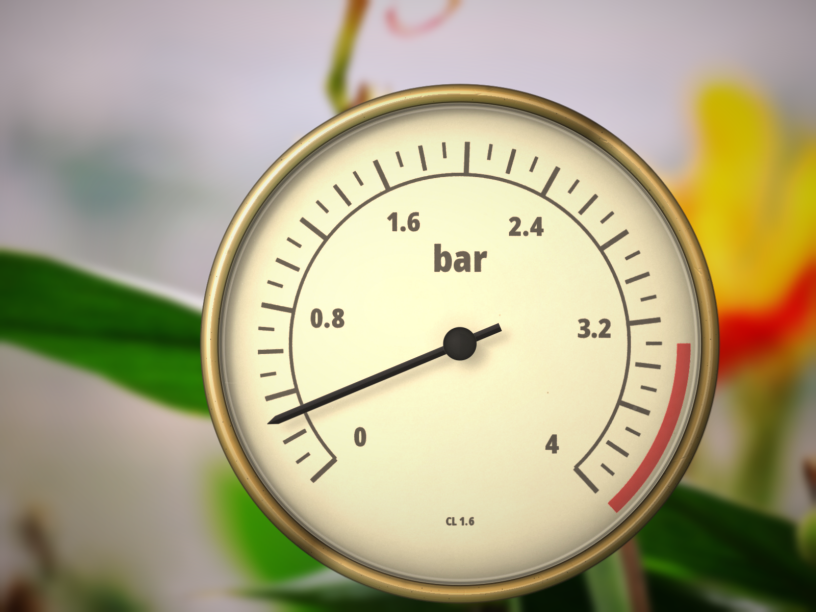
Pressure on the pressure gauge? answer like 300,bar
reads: 0.3,bar
